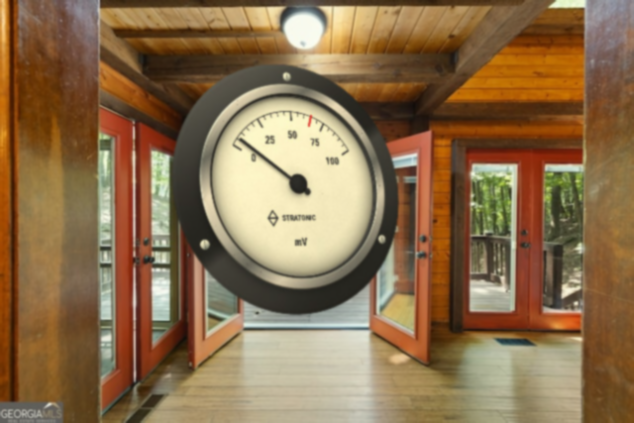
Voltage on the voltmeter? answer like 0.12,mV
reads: 5,mV
